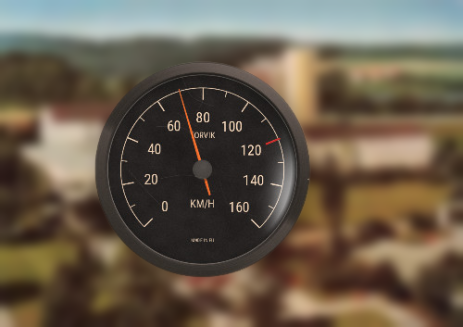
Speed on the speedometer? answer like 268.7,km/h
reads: 70,km/h
